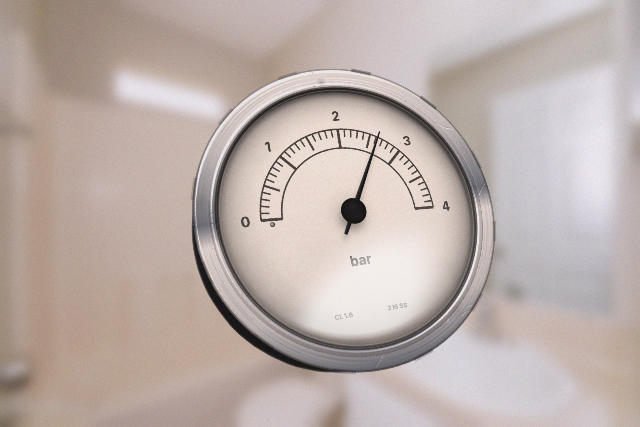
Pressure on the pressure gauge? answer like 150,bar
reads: 2.6,bar
